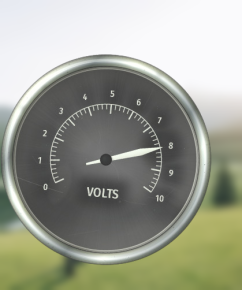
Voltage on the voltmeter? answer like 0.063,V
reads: 8,V
